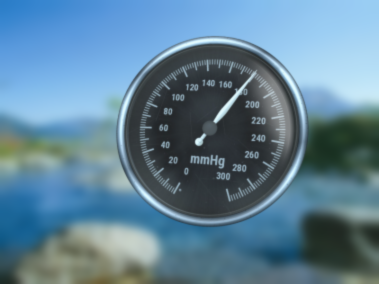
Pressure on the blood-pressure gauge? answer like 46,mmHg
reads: 180,mmHg
